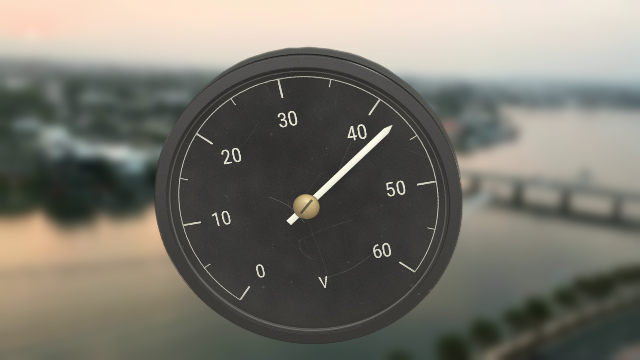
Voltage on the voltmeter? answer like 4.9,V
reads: 42.5,V
